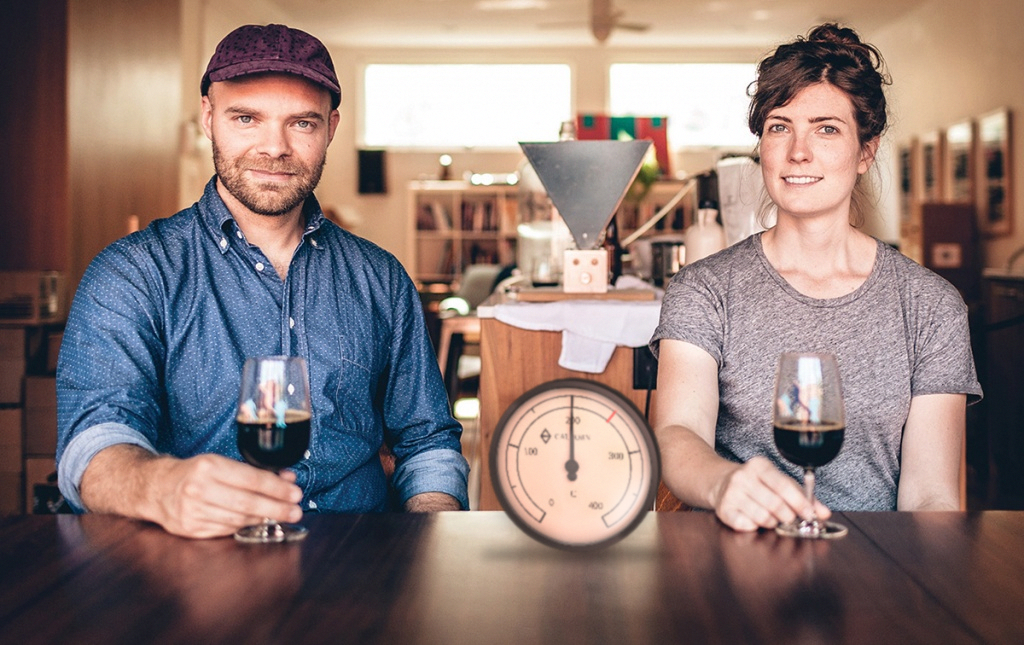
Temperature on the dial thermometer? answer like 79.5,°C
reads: 200,°C
